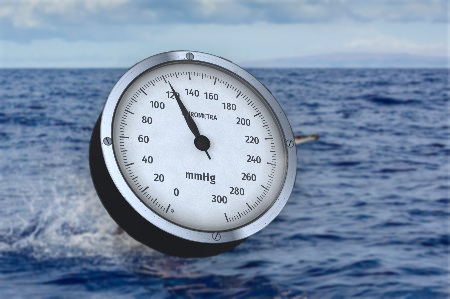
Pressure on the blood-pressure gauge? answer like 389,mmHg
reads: 120,mmHg
